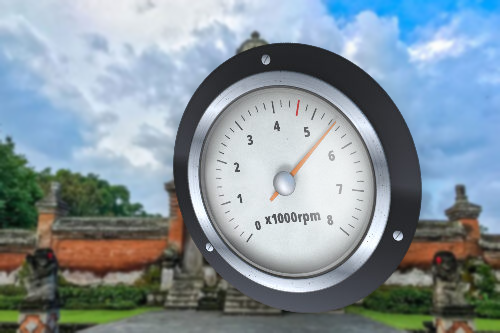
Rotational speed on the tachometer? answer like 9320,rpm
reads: 5500,rpm
